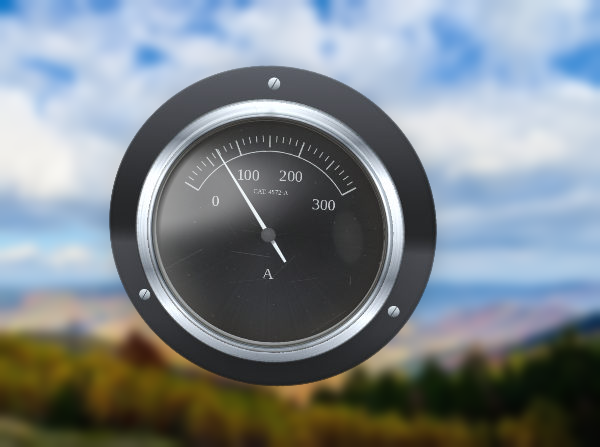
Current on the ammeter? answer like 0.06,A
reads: 70,A
